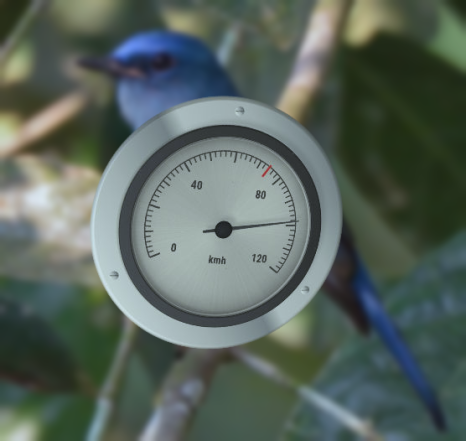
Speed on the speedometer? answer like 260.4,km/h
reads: 98,km/h
